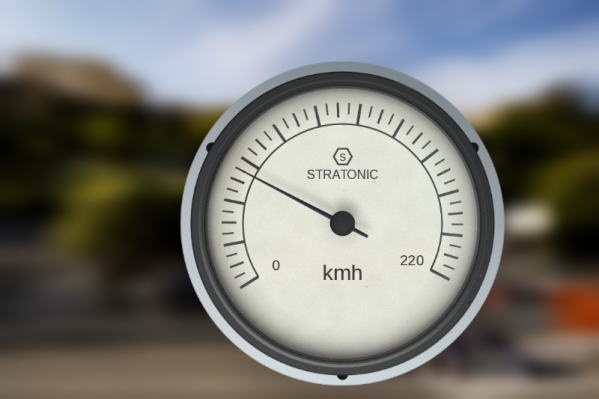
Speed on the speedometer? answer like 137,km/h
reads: 55,km/h
